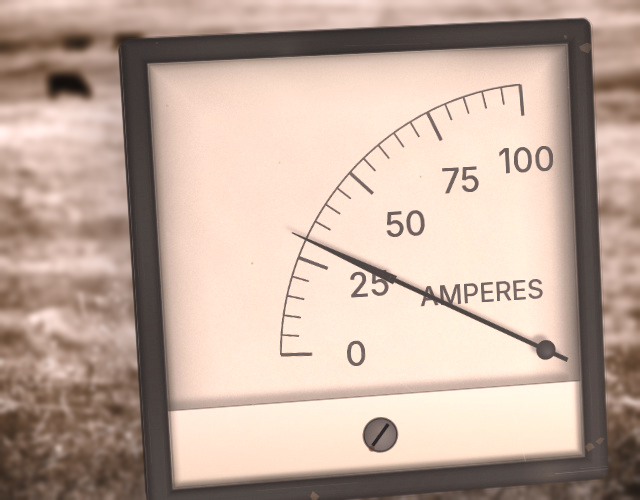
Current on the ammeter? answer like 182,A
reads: 30,A
